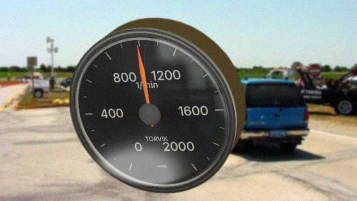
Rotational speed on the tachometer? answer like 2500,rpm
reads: 1000,rpm
